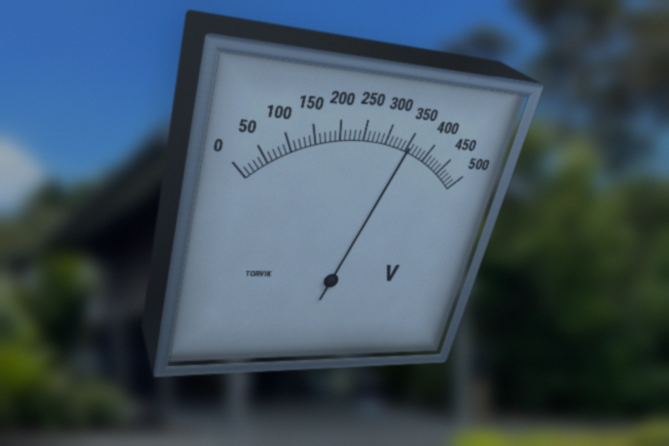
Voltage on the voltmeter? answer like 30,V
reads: 350,V
